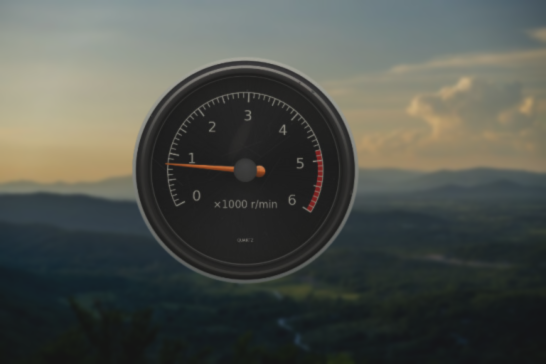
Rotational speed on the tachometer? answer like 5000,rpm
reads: 800,rpm
